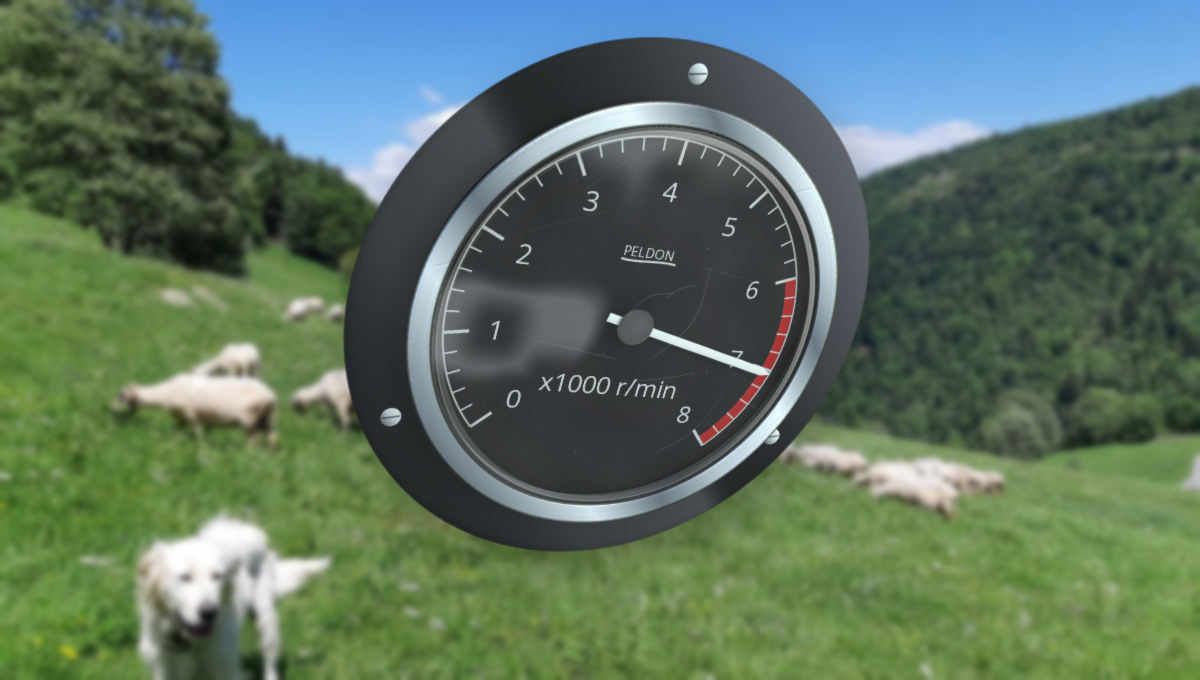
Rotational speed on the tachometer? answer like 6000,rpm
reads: 7000,rpm
